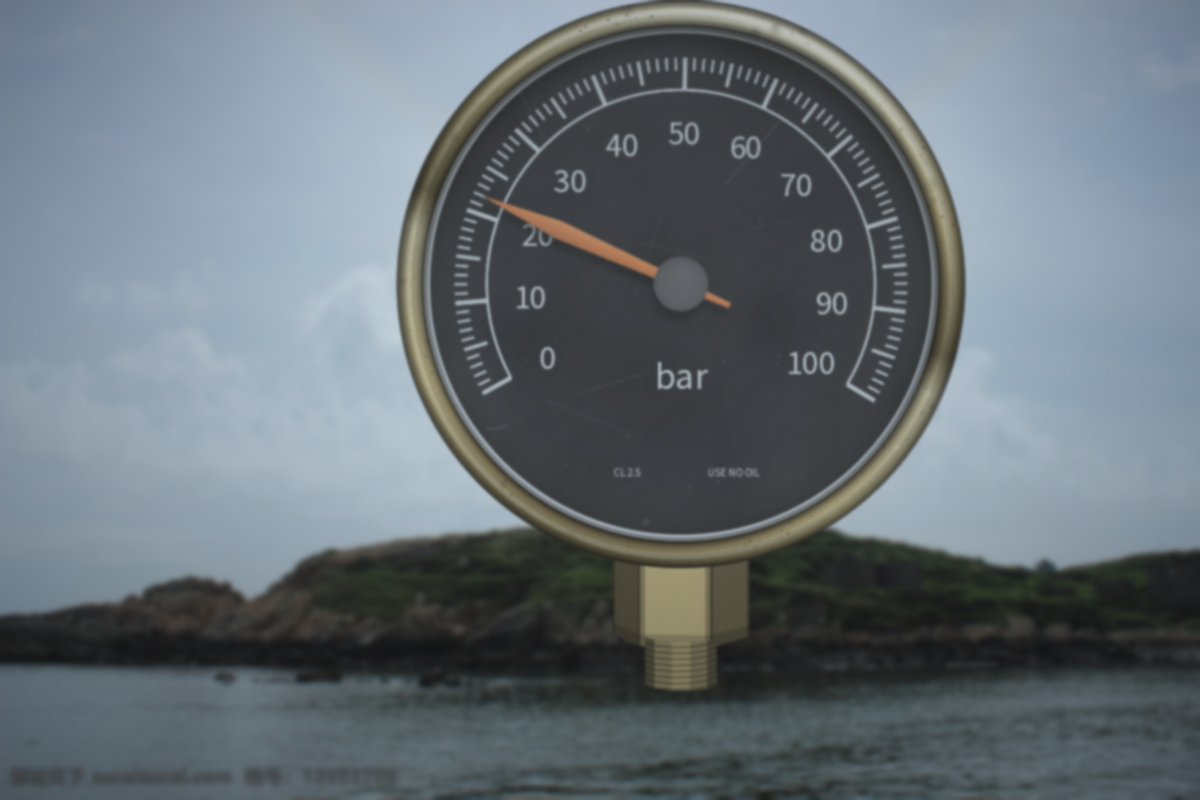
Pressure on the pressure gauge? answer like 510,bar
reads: 22,bar
